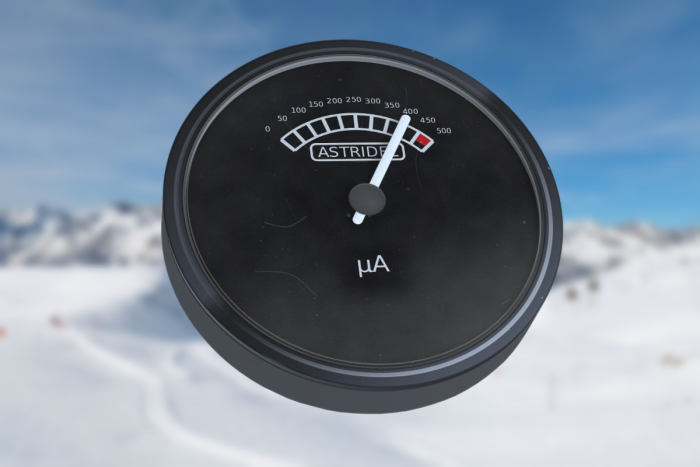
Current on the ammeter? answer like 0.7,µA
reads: 400,µA
